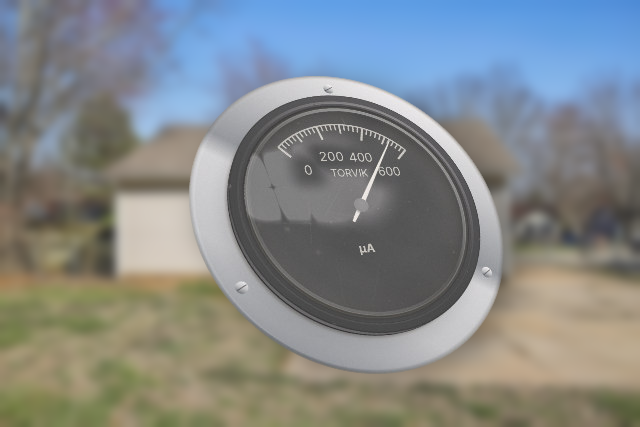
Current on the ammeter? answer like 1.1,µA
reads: 520,µA
